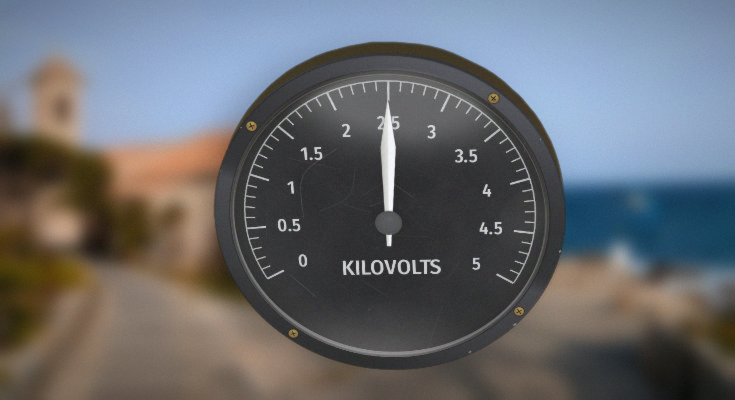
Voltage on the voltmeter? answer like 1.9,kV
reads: 2.5,kV
